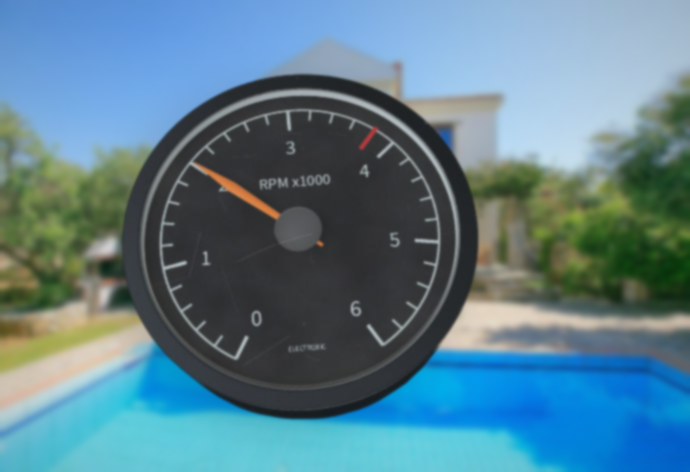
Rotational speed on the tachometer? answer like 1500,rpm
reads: 2000,rpm
